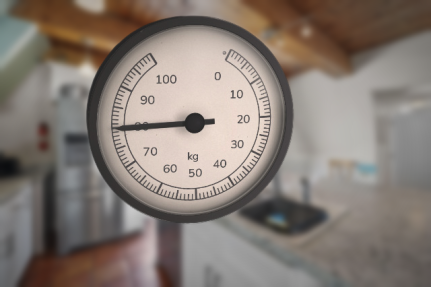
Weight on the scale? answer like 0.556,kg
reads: 80,kg
